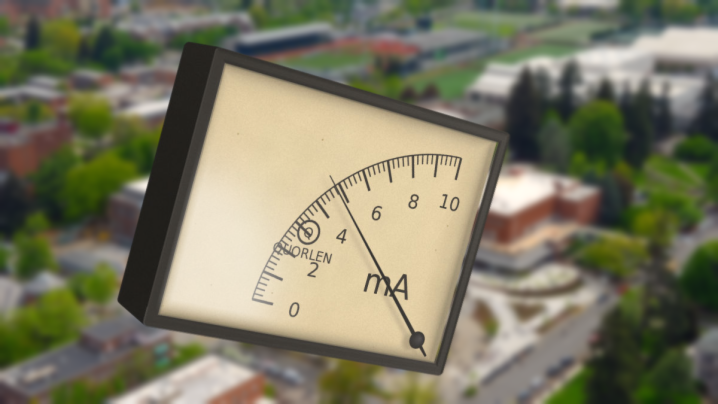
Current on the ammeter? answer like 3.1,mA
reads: 4.8,mA
